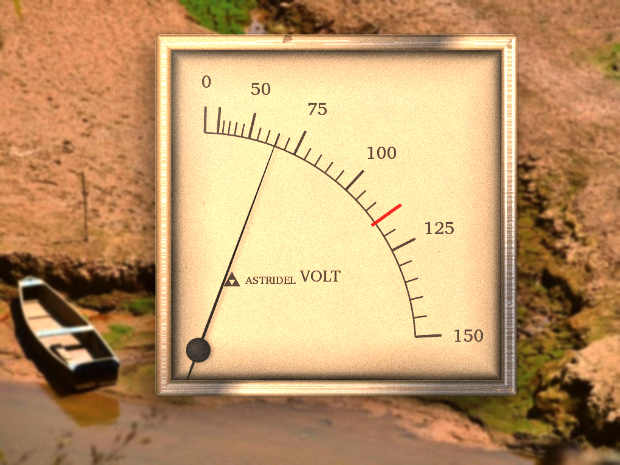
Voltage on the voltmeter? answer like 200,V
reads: 65,V
